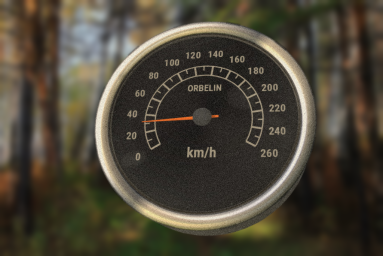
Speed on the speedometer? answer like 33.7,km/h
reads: 30,km/h
